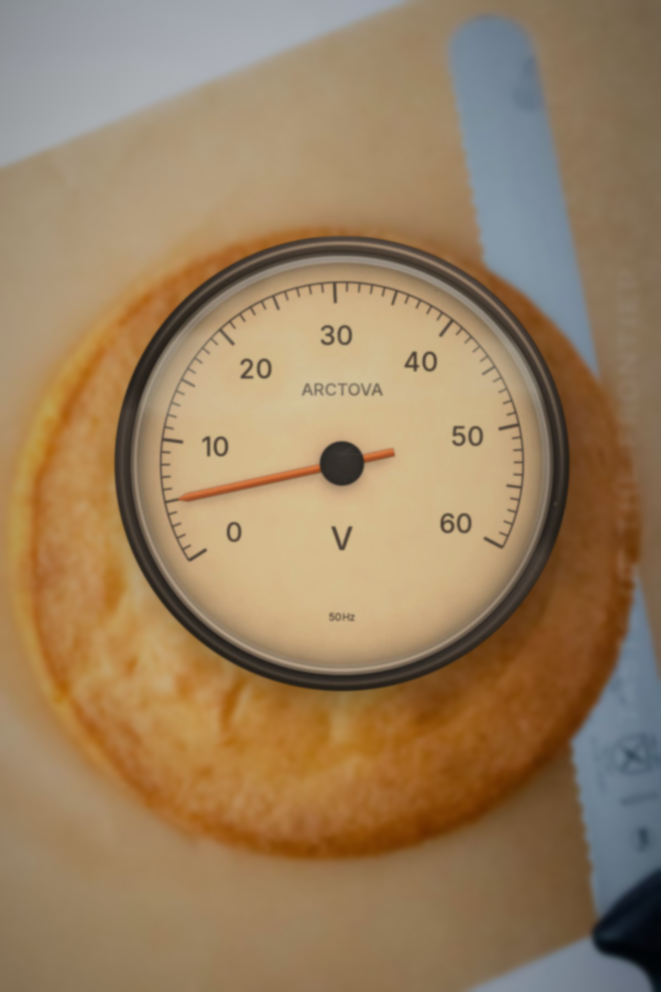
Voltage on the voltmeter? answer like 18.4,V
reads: 5,V
